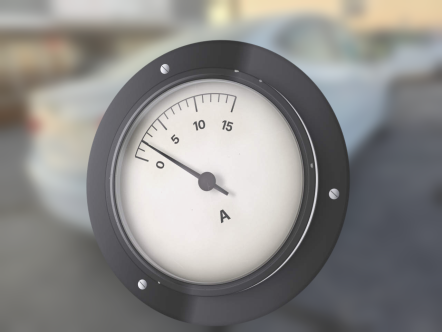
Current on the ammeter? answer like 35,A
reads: 2,A
